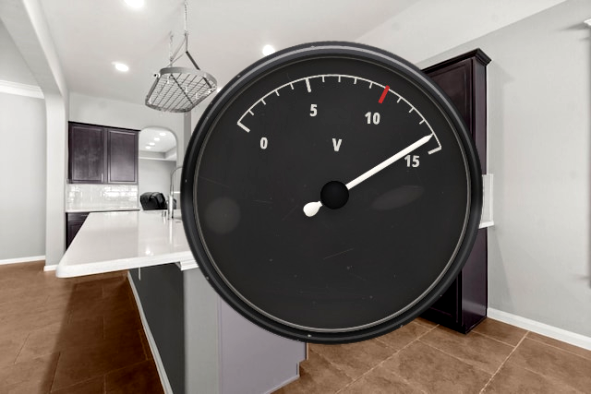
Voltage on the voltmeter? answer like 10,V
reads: 14,V
